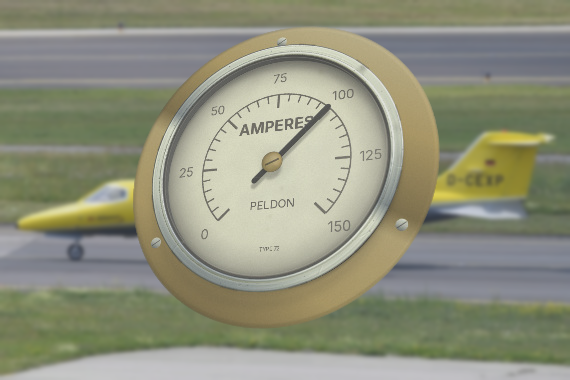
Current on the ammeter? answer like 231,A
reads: 100,A
